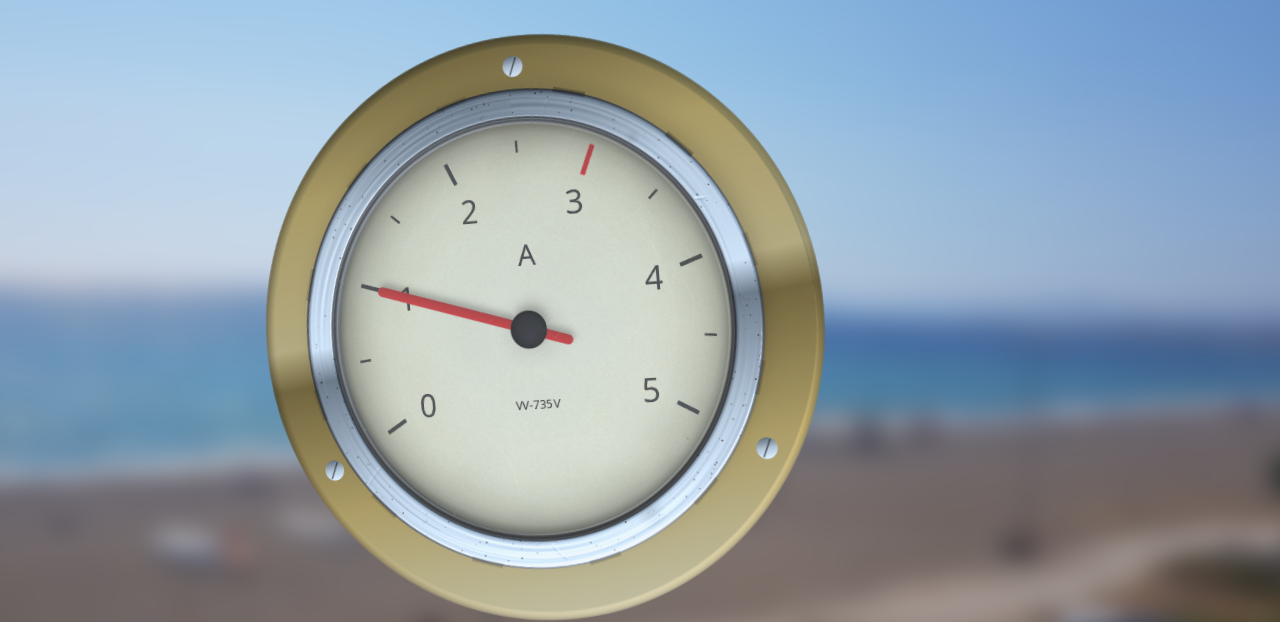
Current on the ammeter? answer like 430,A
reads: 1,A
